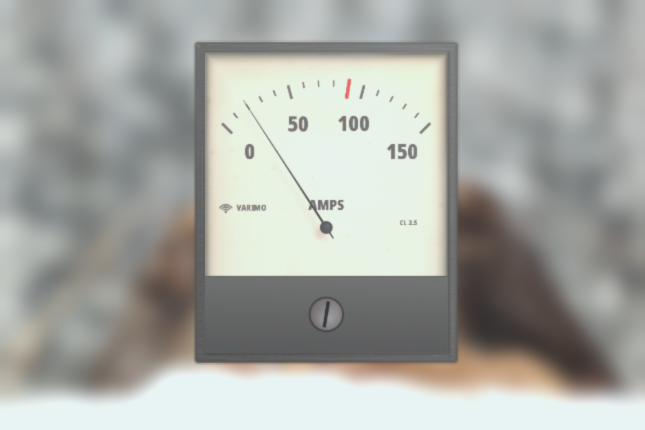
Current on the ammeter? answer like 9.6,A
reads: 20,A
